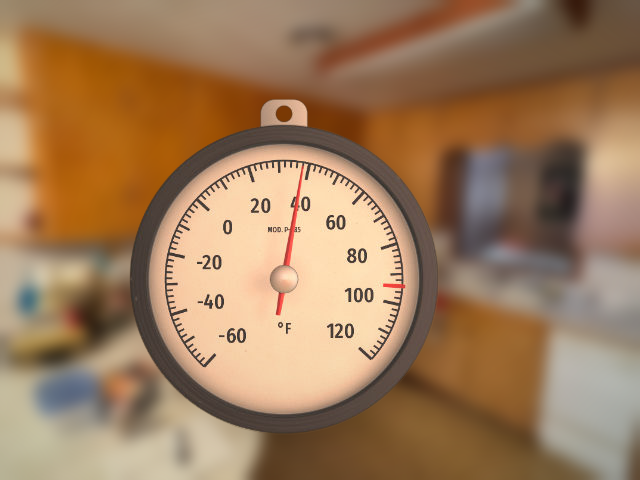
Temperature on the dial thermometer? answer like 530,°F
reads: 38,°F
